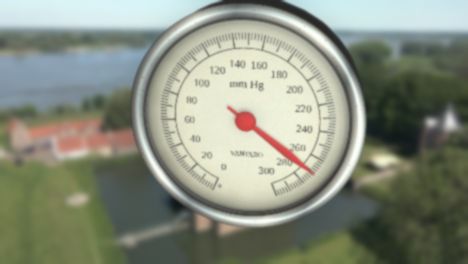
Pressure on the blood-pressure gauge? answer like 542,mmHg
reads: 270,mmHg
